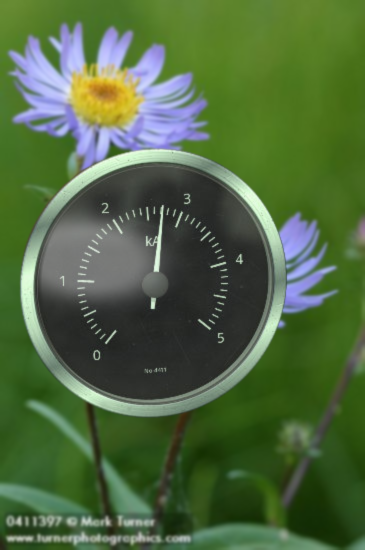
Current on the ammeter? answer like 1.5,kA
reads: 2.7,kA
